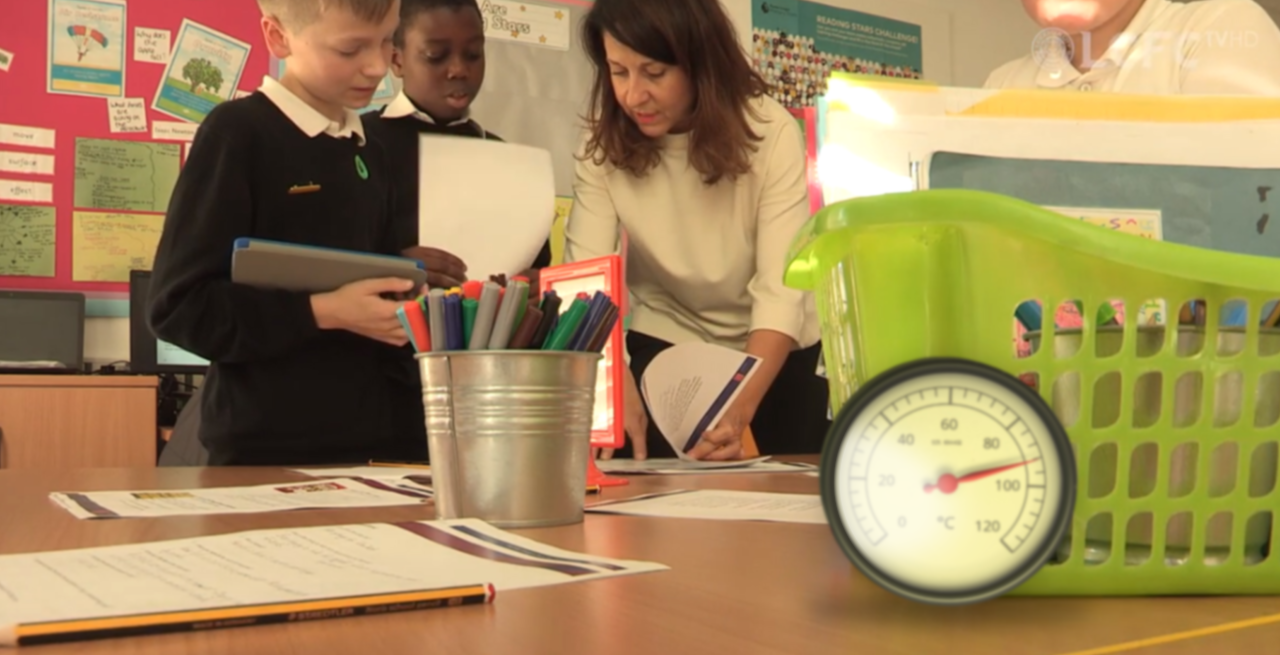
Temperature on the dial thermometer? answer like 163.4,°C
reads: 92,°C
